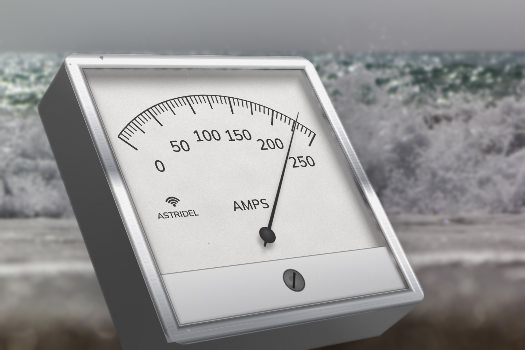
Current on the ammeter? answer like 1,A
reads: 225,A
